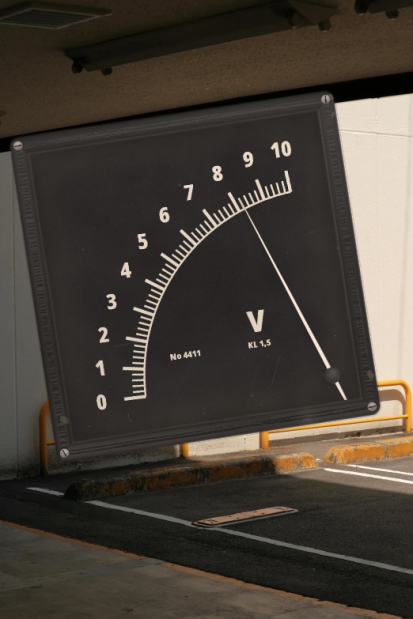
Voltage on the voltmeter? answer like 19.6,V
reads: 8.2,V
